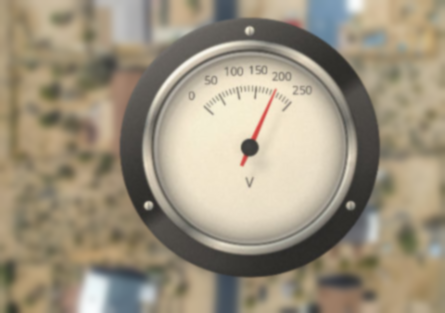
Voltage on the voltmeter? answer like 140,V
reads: 200,V
